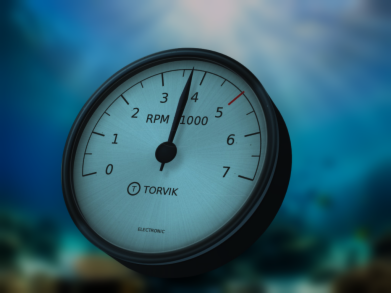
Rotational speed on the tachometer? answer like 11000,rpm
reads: 3750,rpm
